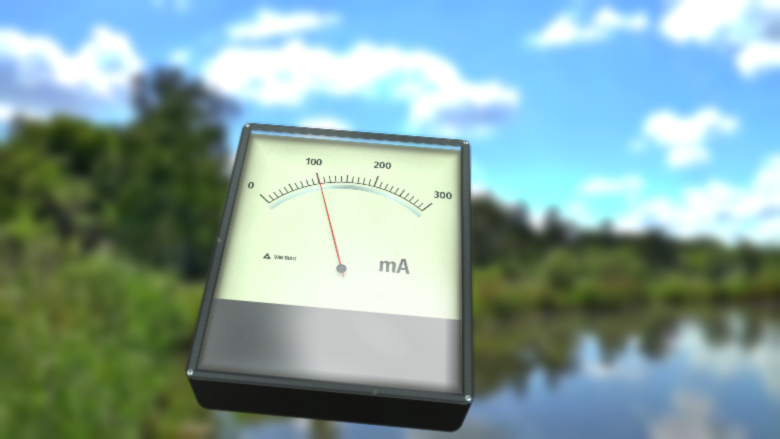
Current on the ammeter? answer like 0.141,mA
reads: 100,mA
